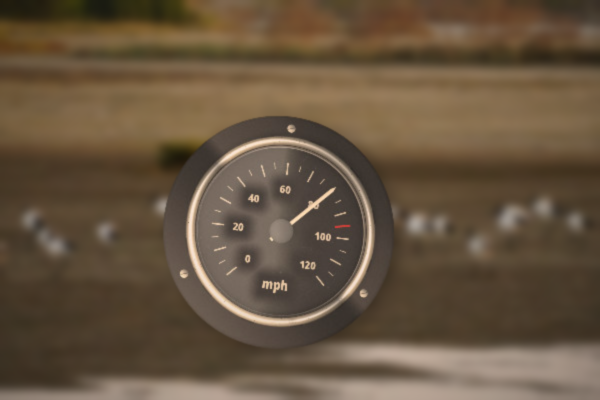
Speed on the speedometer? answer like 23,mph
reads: 80,mph
